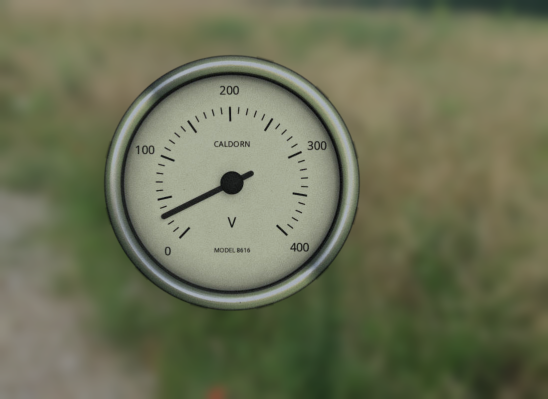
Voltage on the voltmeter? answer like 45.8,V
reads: 30,V
